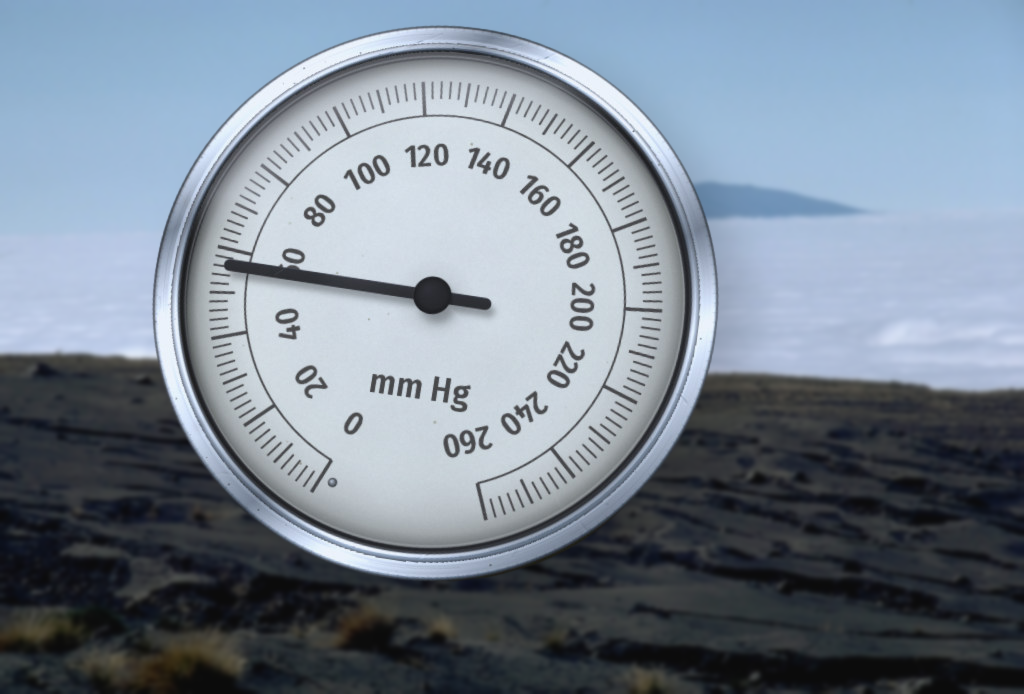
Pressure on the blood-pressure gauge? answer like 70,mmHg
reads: 56,mmHg
